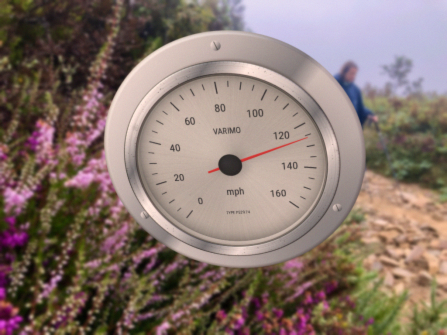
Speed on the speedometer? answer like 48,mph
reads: 125,mph
